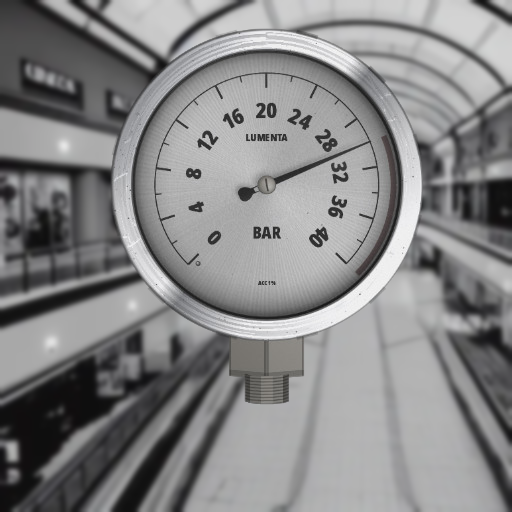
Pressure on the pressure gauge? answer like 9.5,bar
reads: 30,bar
